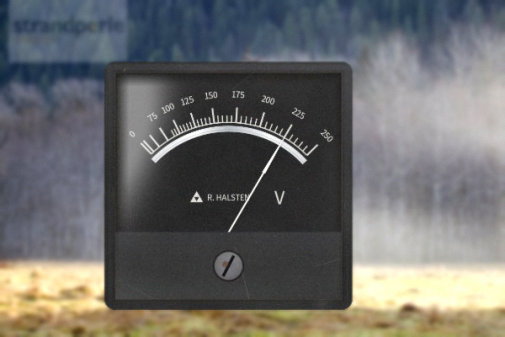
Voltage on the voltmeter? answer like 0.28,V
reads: 225,V
